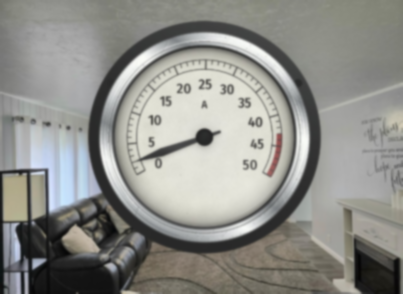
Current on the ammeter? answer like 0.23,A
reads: 2,A
